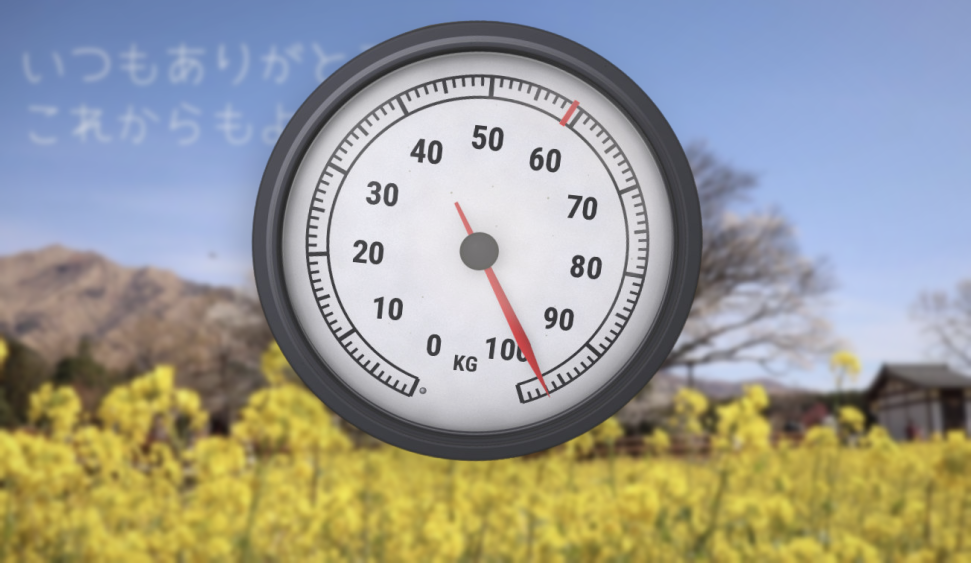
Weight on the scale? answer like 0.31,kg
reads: 97,kg
